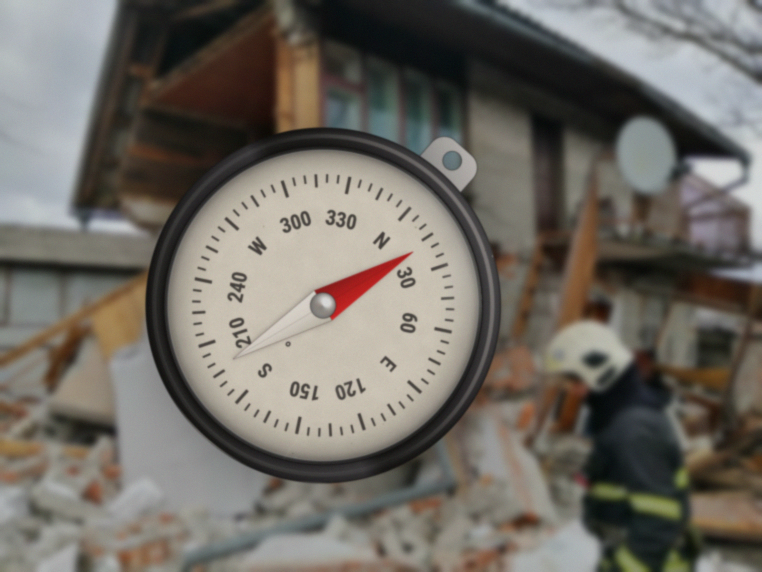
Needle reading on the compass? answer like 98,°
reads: 17.5,°
